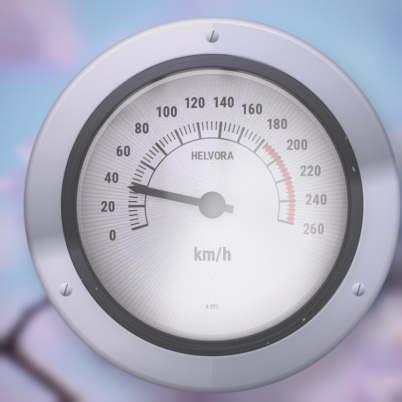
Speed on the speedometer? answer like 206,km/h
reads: 36,km/h
